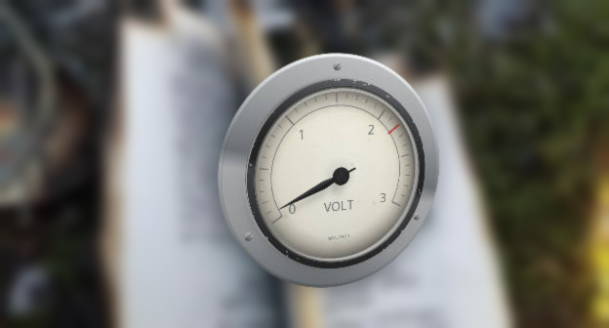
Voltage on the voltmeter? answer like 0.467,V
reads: 0.1,V
